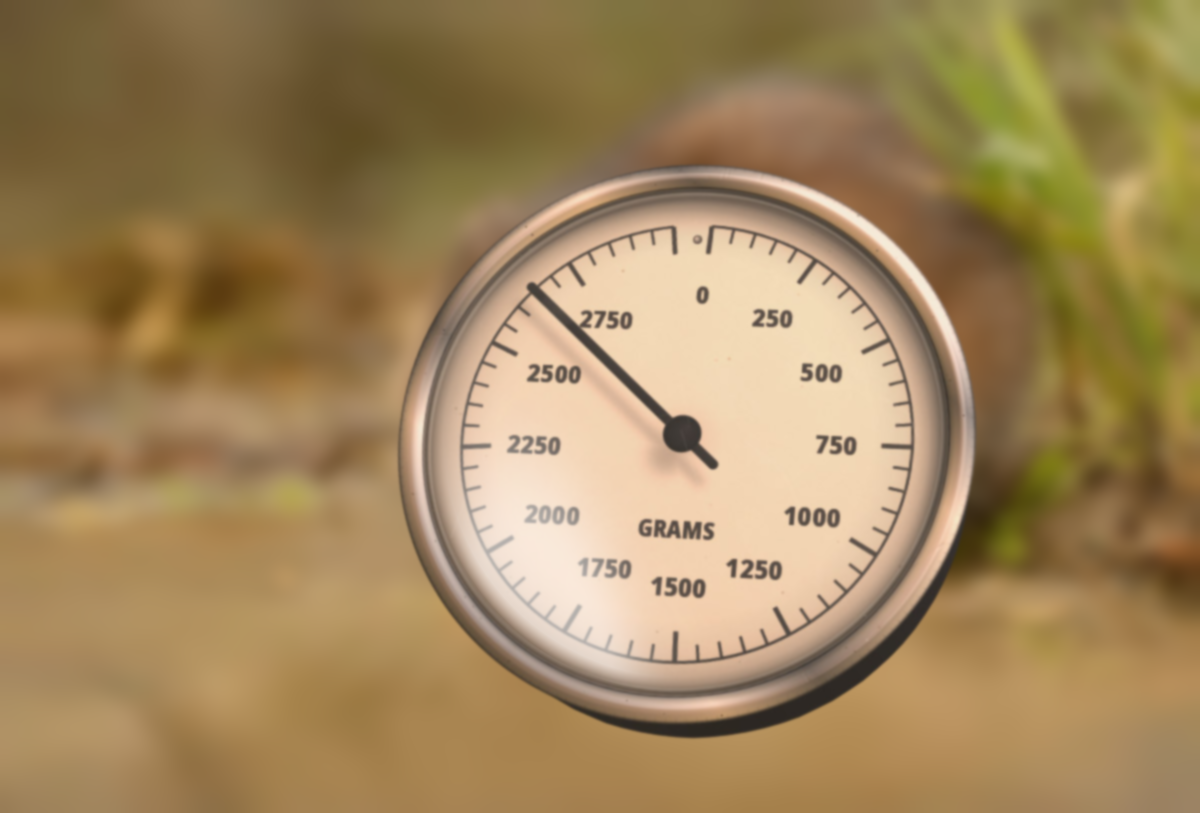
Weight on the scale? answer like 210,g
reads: 2650,g
